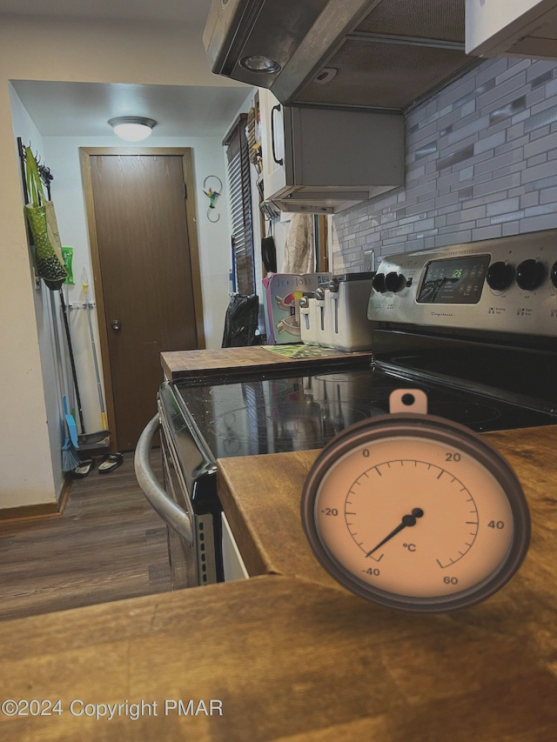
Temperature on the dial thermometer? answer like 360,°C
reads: -36,°C
